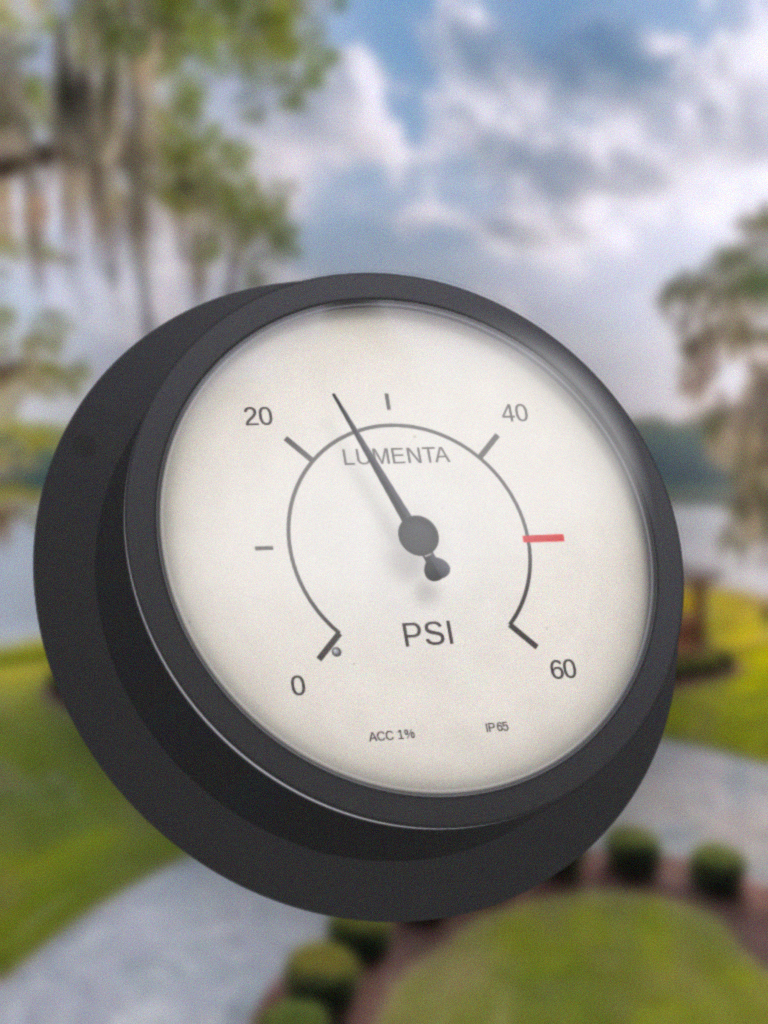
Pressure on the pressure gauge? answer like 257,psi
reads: 25,psi
